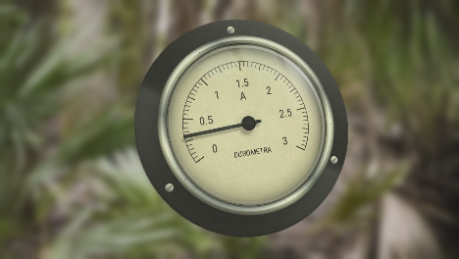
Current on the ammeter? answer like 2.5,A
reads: 0.3,A
